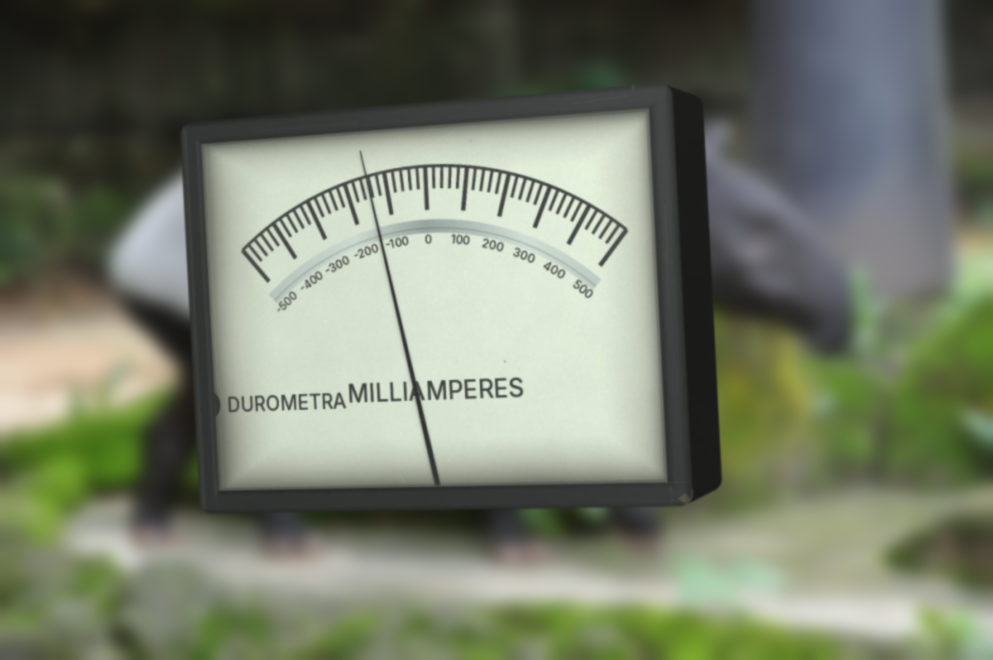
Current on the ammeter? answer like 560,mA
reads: -140,mA
